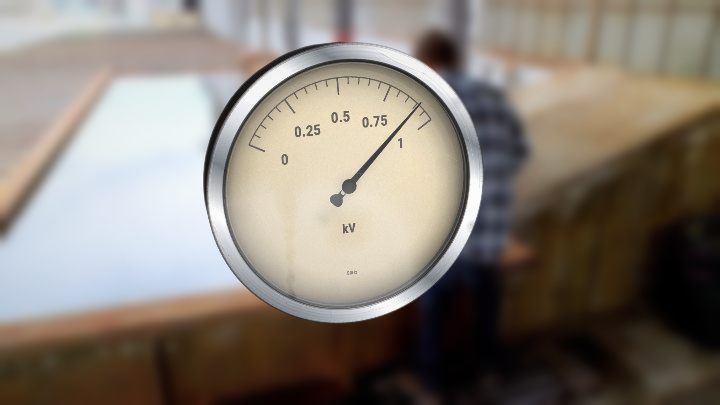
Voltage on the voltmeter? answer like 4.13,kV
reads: 0.9,kV
